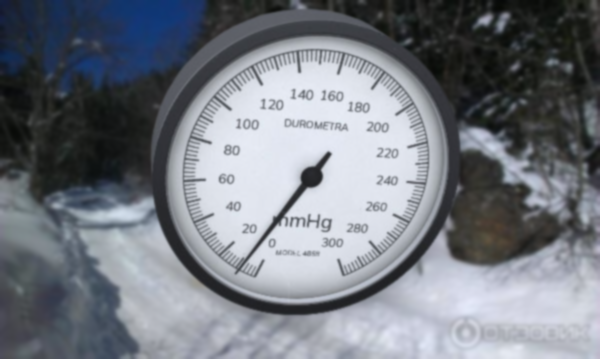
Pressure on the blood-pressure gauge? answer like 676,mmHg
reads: 10,mmHg
